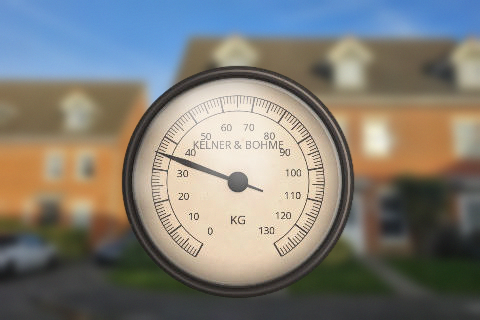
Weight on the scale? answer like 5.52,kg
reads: 35,kg
